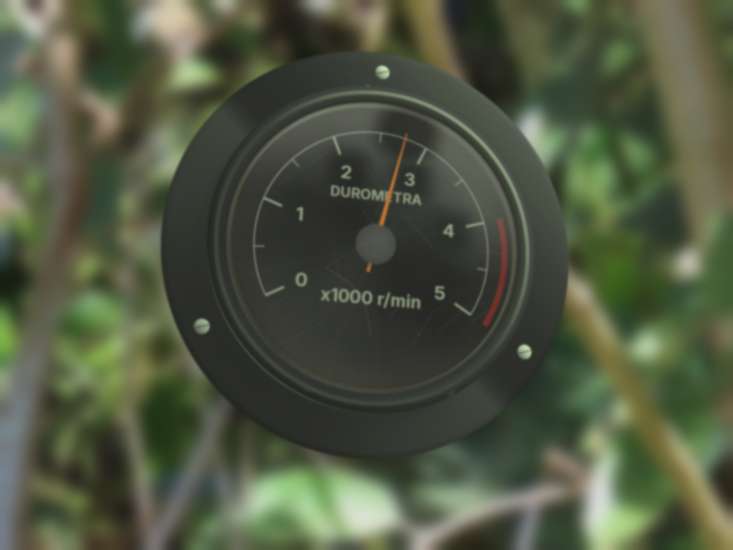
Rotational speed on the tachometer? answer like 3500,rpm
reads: 2750,rpm
